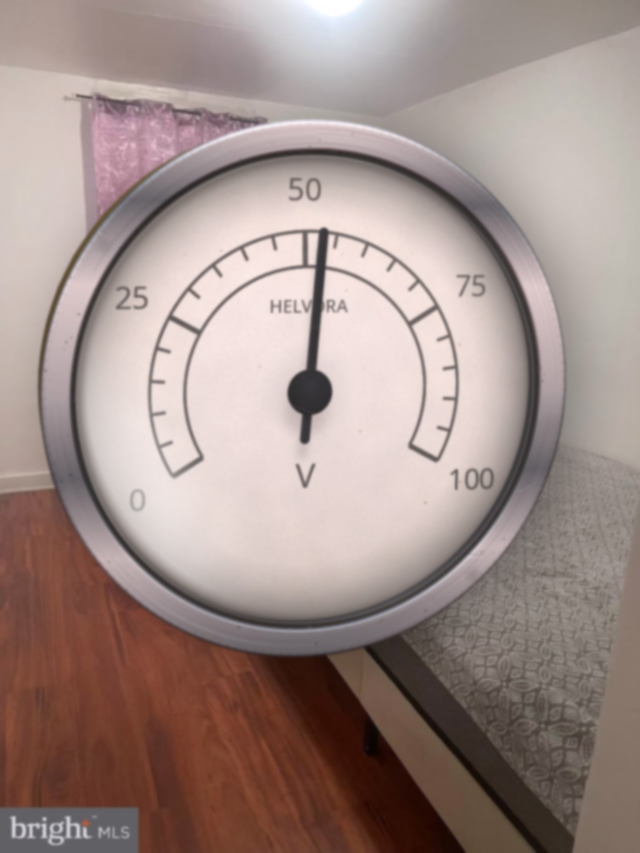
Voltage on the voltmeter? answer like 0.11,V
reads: 52.5,V
